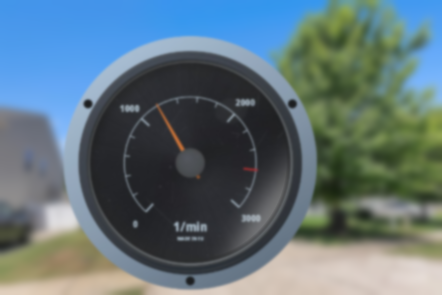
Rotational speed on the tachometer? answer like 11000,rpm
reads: 1200,rpm
